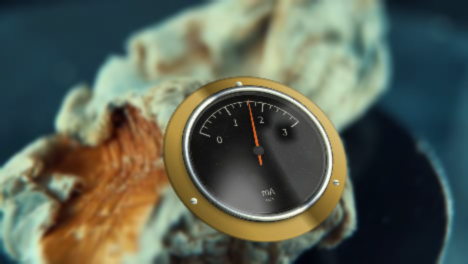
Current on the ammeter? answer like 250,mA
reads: 1.6,mA
